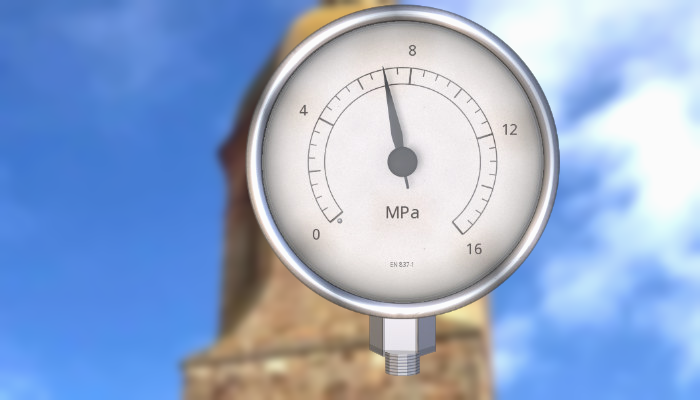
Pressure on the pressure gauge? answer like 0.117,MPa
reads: 7,MPa
